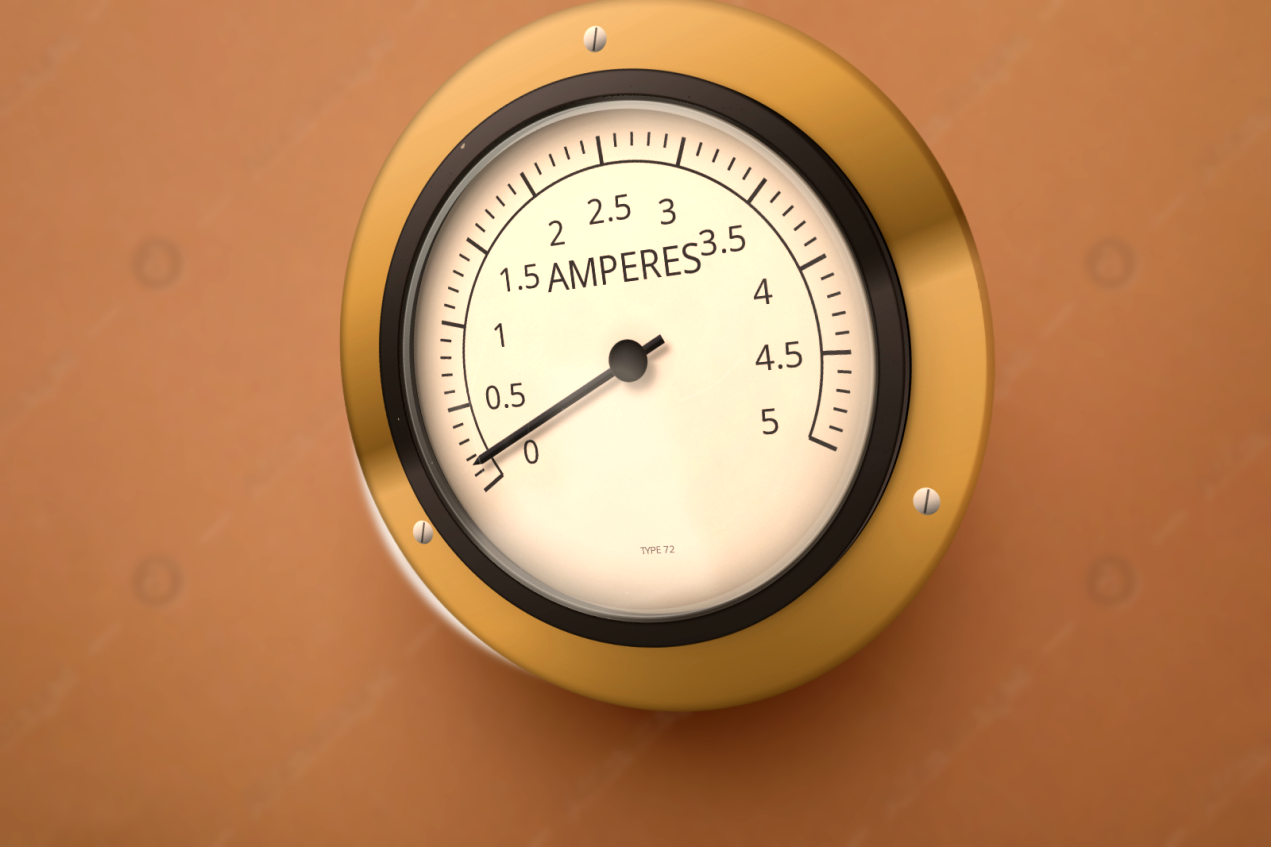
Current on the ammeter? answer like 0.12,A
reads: 0.15,A
